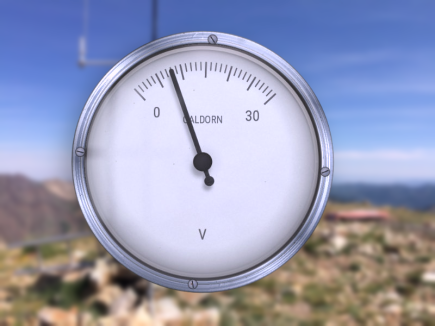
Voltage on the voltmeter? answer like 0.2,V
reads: 8,V
